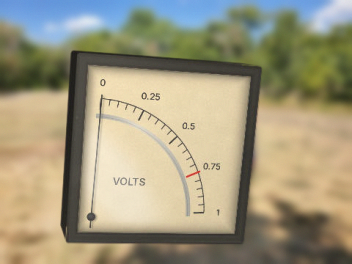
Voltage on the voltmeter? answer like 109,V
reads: 0,V
